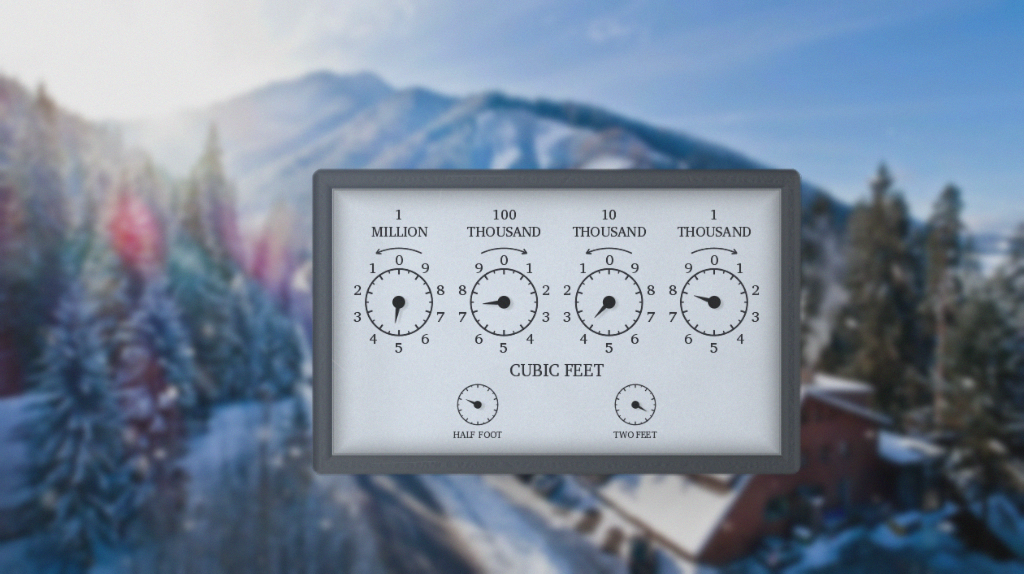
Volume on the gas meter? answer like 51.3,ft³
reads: 473800,ft³
